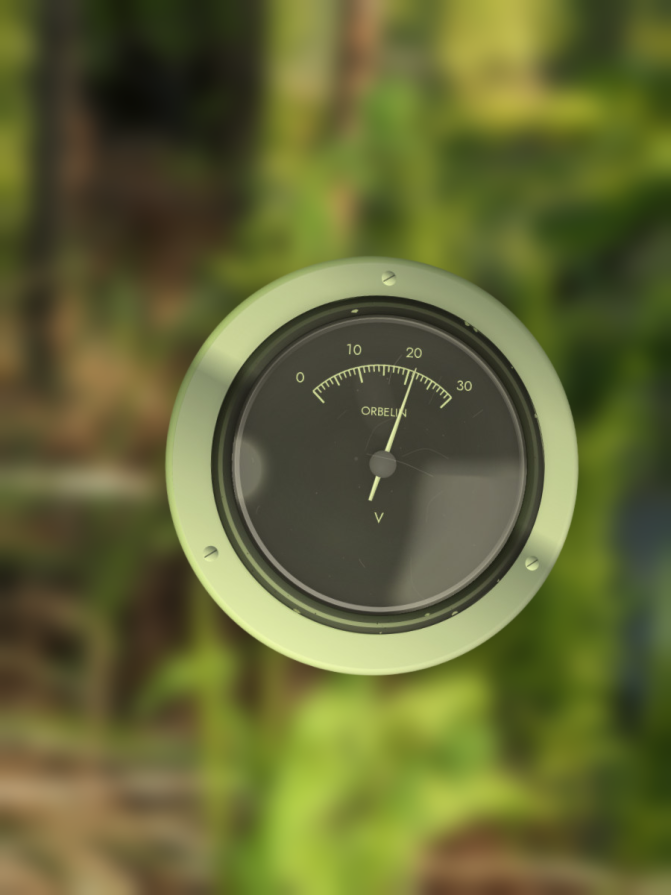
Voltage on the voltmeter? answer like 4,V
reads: 21,V
